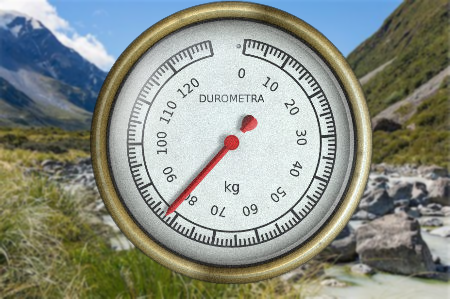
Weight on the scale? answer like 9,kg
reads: 82,kg
